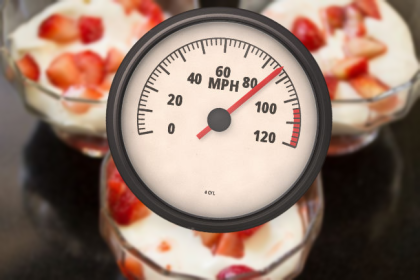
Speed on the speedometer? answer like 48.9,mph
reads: 86,mph
